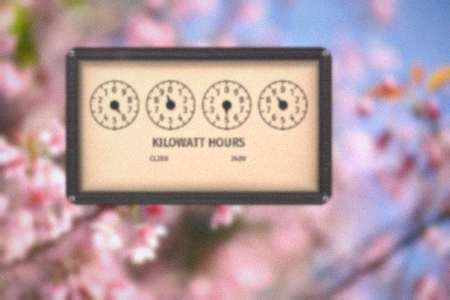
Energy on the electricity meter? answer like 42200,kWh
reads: 5949,kWh
